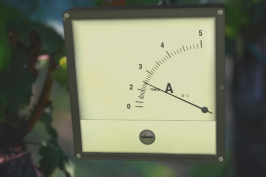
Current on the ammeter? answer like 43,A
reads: 2.5,A
